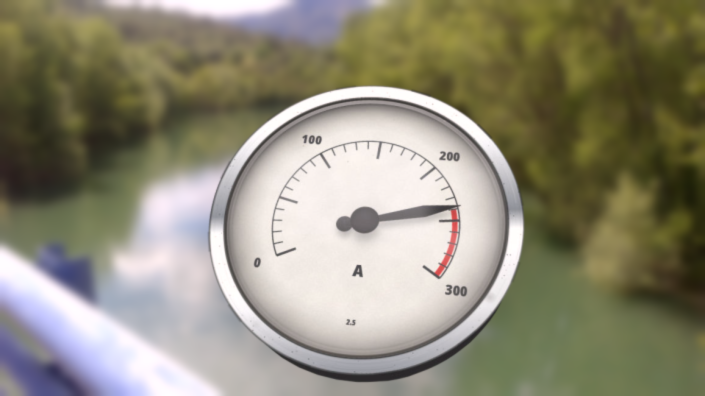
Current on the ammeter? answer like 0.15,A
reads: 240,A
